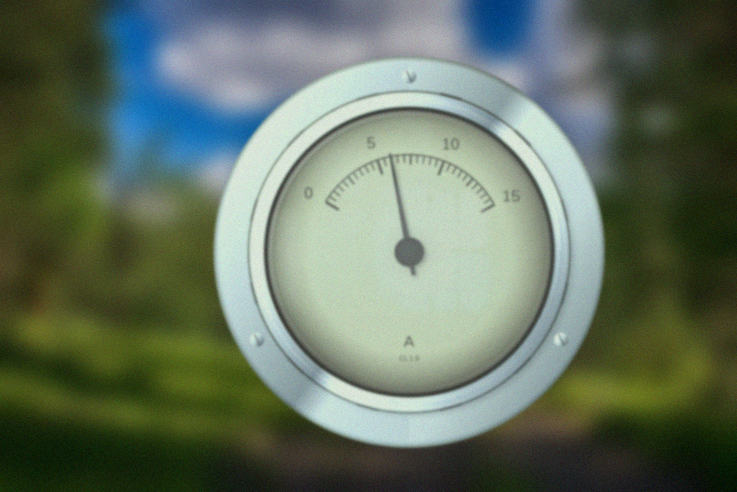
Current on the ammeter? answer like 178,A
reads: 6,A
